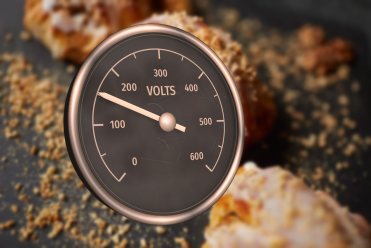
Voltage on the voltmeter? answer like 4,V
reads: 150,V
